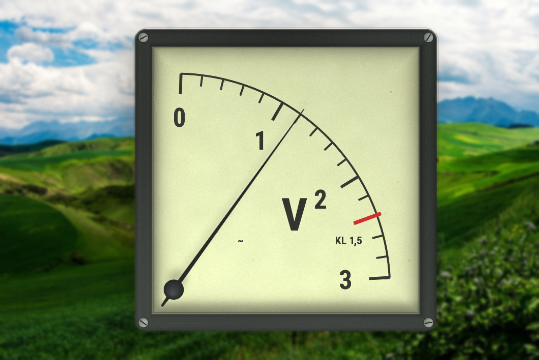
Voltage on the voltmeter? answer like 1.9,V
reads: 1.2,V
